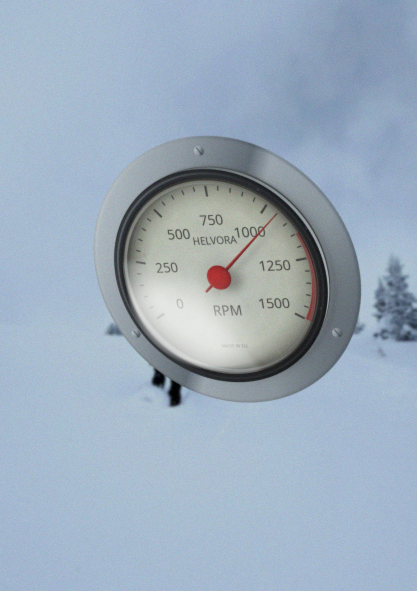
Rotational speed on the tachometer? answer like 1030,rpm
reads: 1050,rpm
